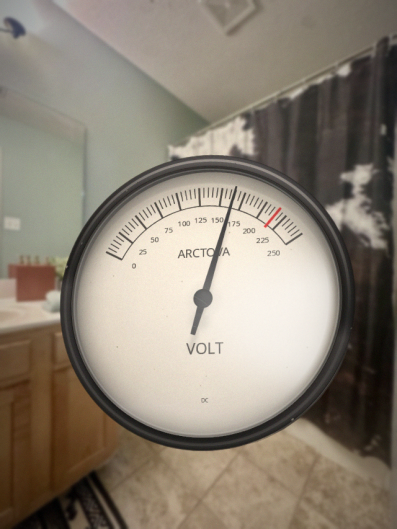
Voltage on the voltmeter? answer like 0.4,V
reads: 165,V
